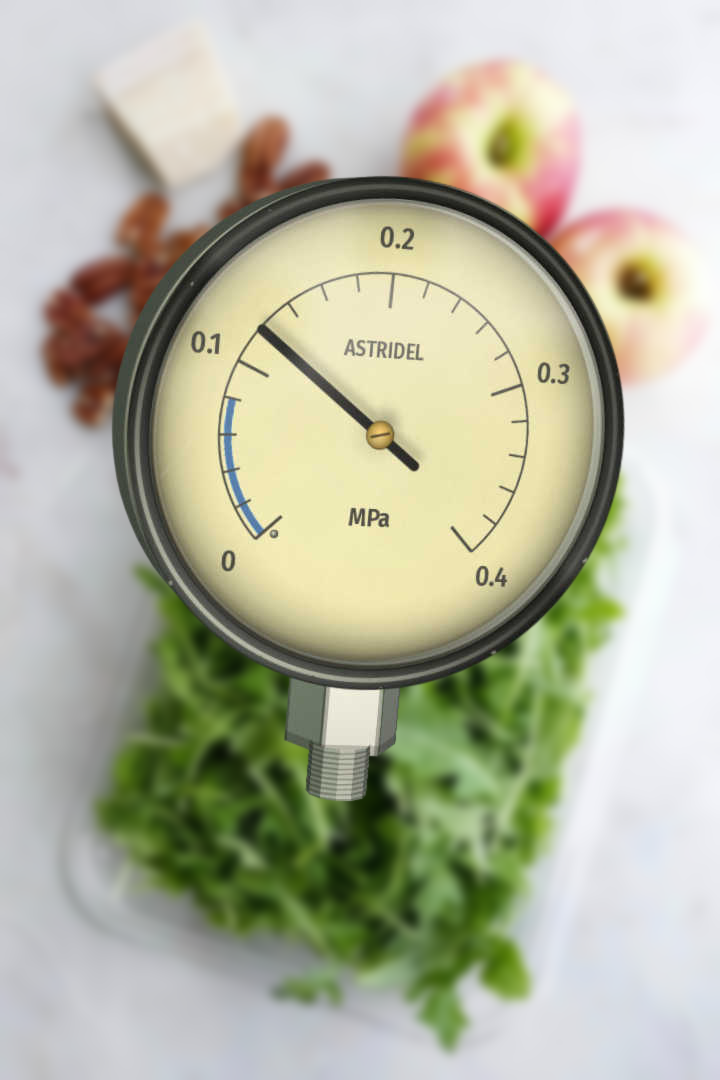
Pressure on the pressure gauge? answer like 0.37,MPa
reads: 0.12,MPa
